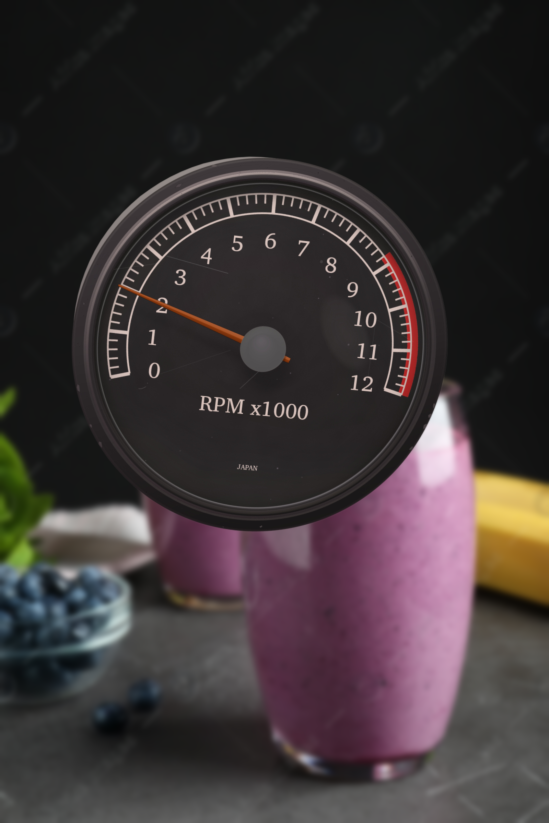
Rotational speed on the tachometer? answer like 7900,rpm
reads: 2000,rpm
